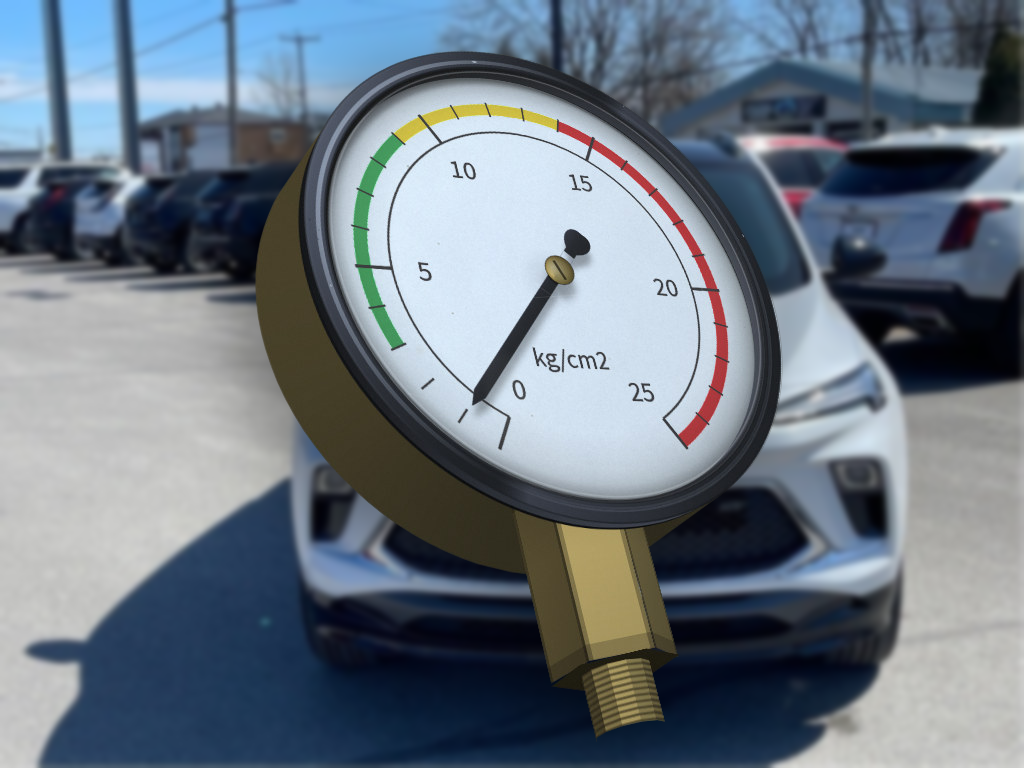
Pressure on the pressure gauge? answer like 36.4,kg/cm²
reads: 1,kg/cm²
